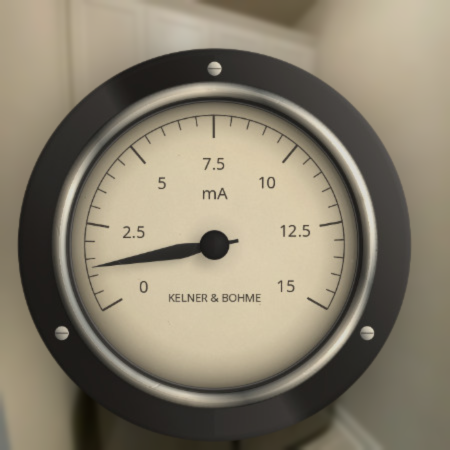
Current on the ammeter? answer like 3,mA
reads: 1.25,mA
